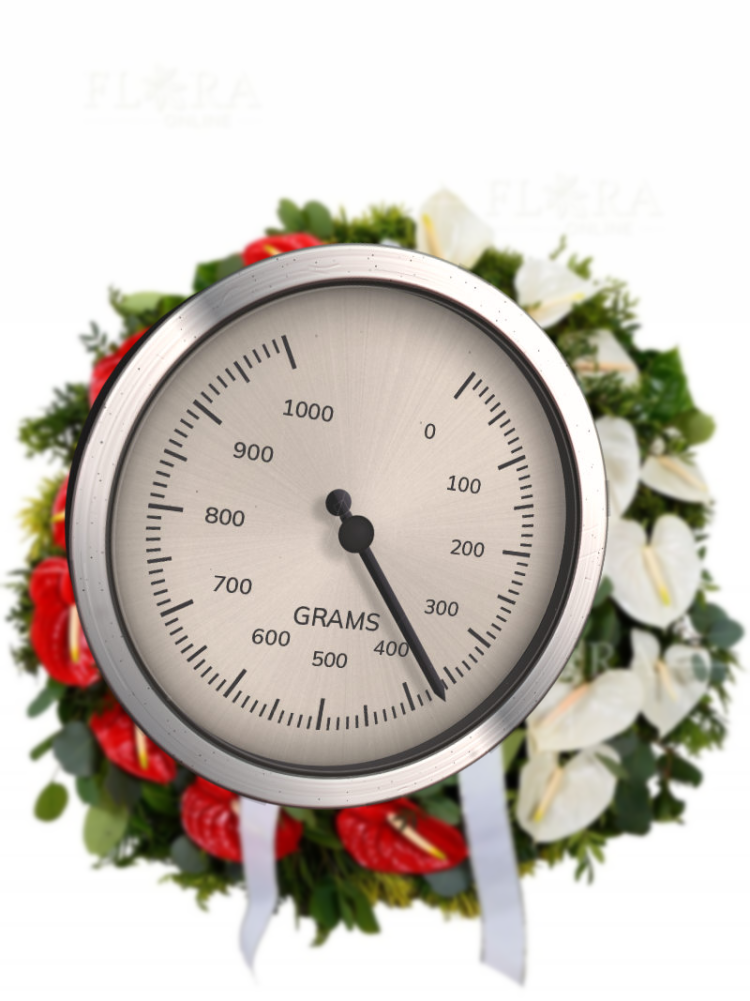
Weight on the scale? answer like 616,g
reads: 370,g
